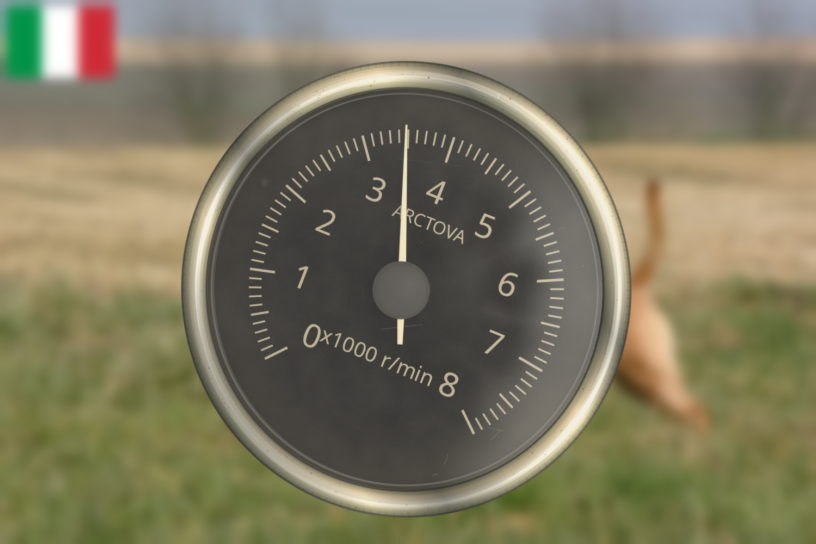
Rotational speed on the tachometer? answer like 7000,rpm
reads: 3500,rpm
